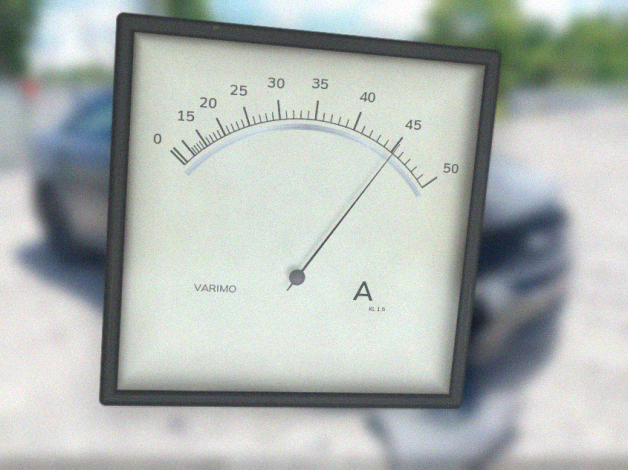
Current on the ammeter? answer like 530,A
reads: 45,A
